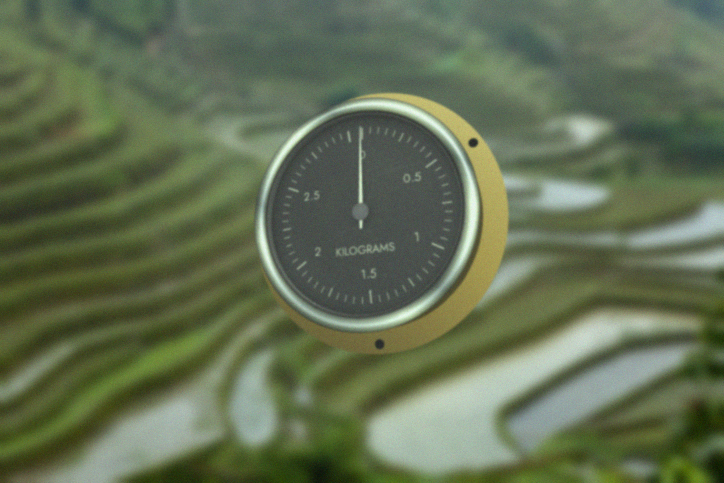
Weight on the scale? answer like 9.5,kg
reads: 0,kg
